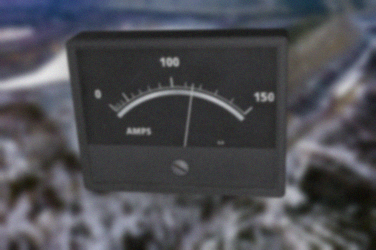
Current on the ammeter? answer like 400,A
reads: 115,A
